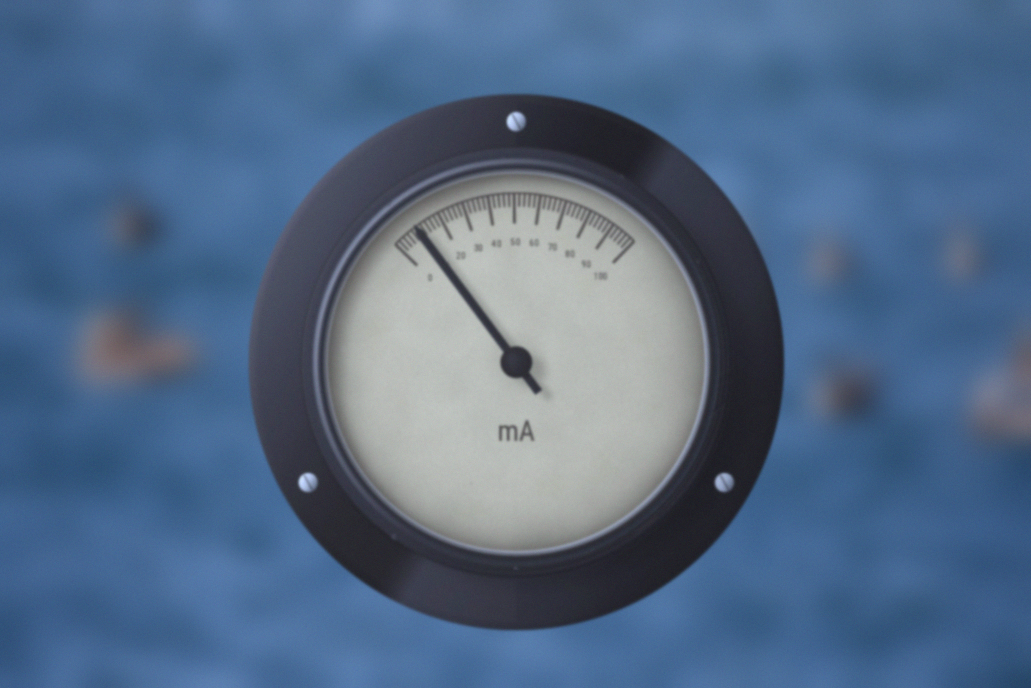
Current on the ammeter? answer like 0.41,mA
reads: 10,mA
